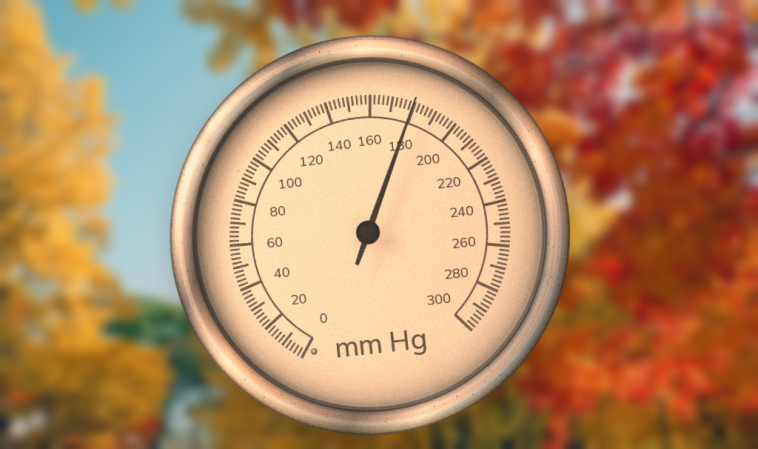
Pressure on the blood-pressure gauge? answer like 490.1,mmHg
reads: 180,mmHg
